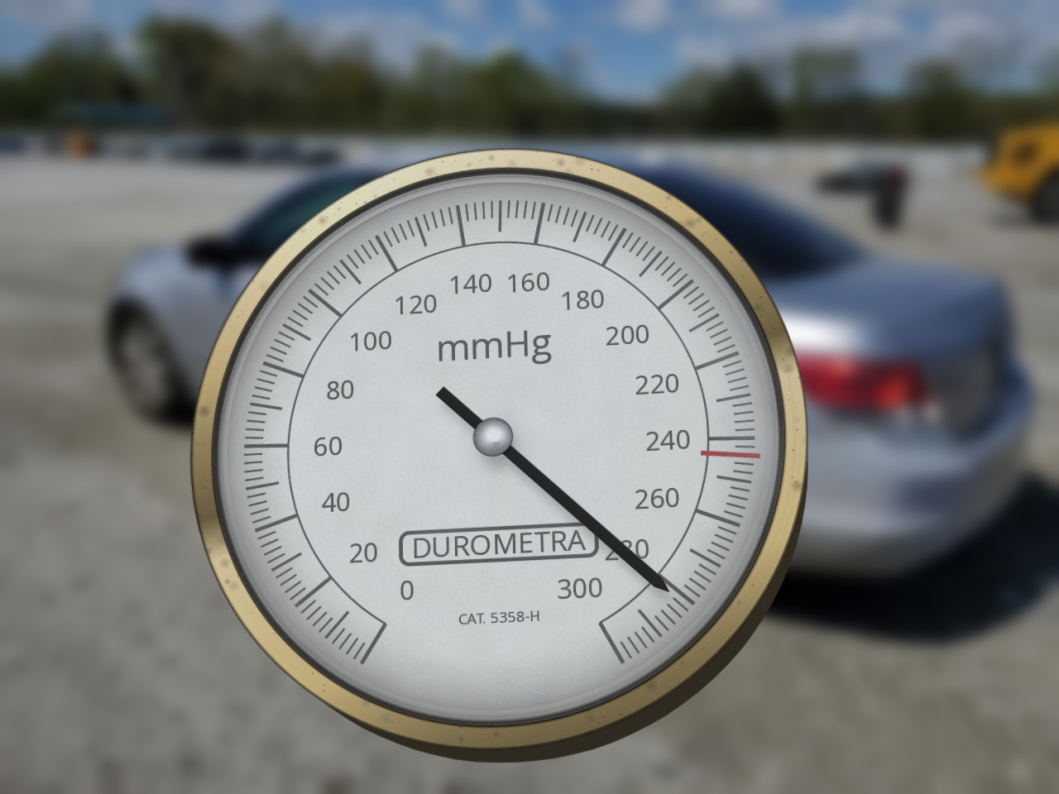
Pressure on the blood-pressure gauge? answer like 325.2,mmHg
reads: 282,mmHg
